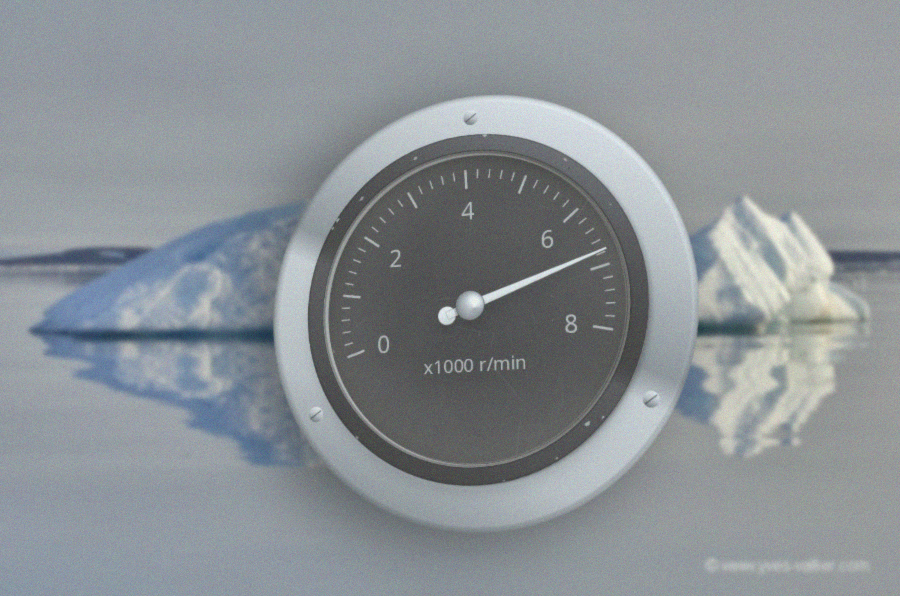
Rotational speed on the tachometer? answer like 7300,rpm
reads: 6800,rpm
